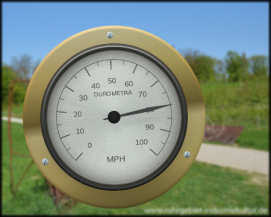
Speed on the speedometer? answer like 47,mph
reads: 80,mph
